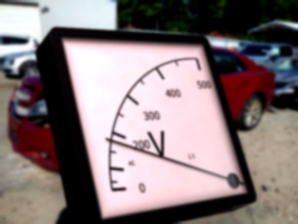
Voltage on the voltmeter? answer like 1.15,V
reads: 175,V
